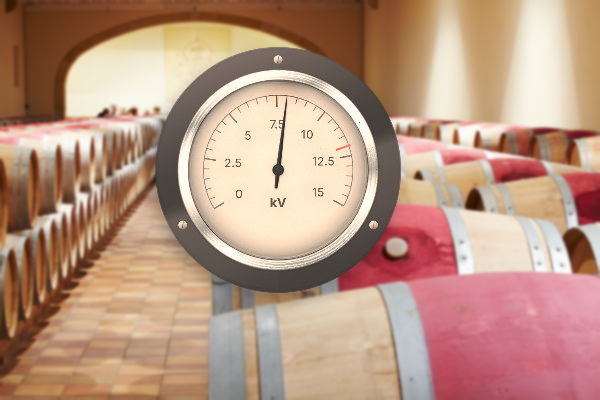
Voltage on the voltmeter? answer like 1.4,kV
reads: 8,kV
